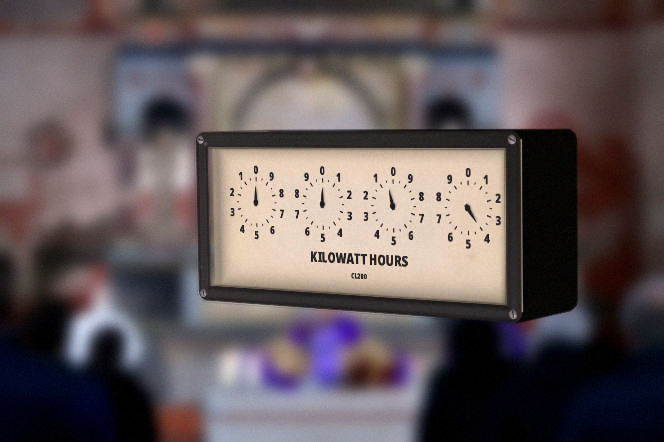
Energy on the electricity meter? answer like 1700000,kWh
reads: 4,kWh
